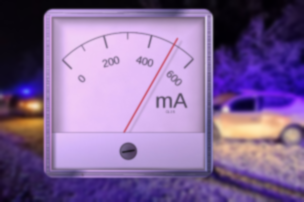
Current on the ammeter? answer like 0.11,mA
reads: 500,mA
